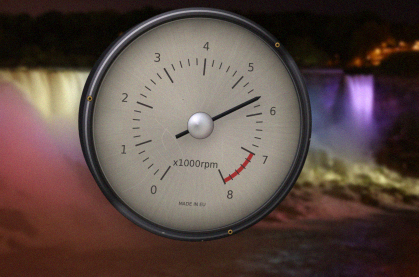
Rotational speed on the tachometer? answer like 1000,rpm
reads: 5600,rpm
